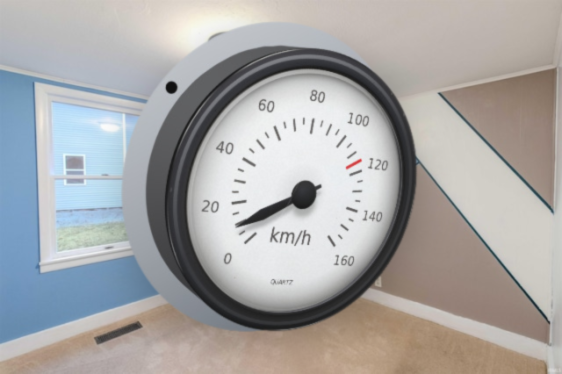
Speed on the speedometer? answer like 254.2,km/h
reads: 10,km/h
